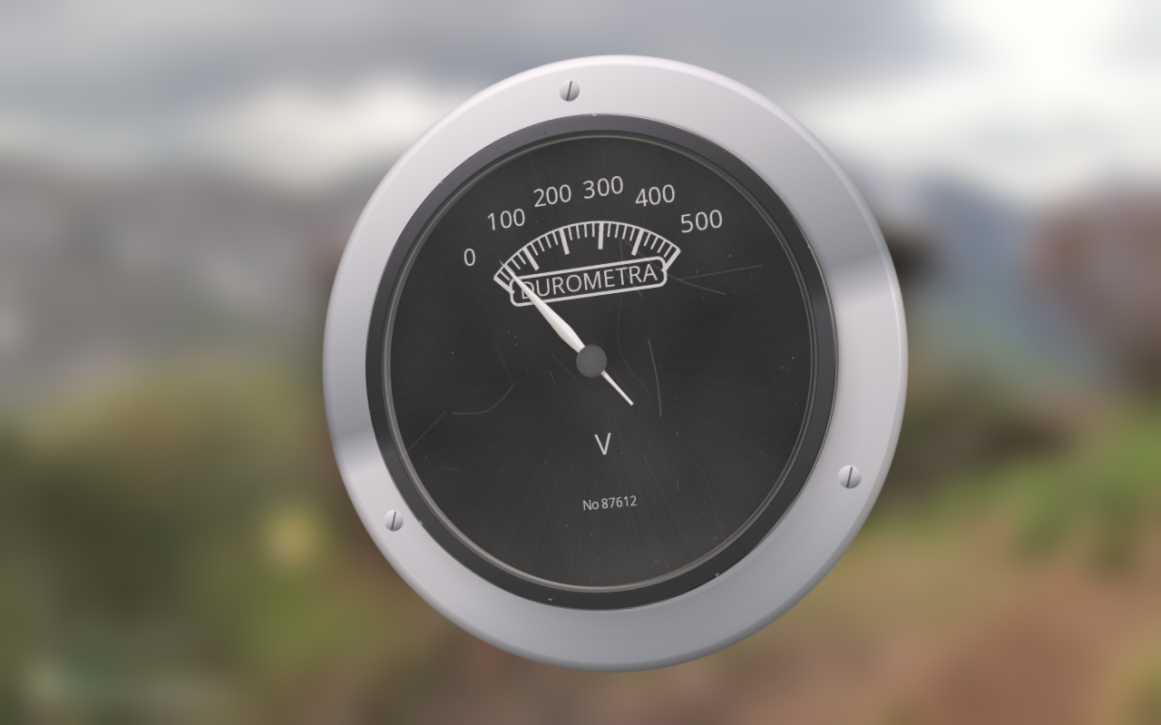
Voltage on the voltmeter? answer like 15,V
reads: 40,V
